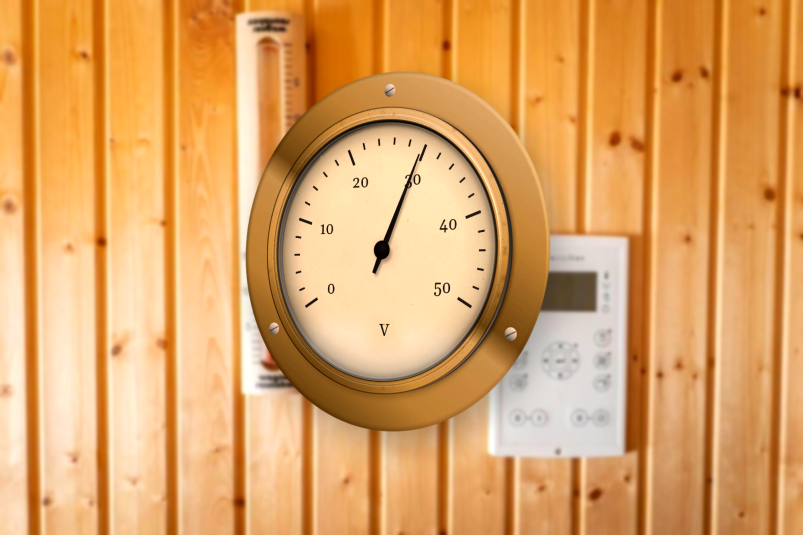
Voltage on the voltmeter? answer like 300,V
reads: 30,V
